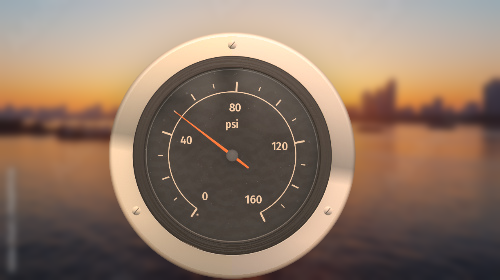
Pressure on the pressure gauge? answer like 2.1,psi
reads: 50,psi
